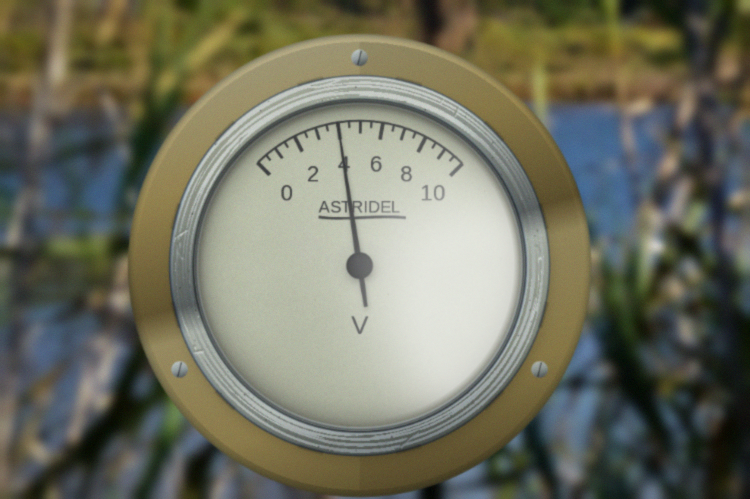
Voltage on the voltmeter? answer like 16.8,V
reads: 4,V
